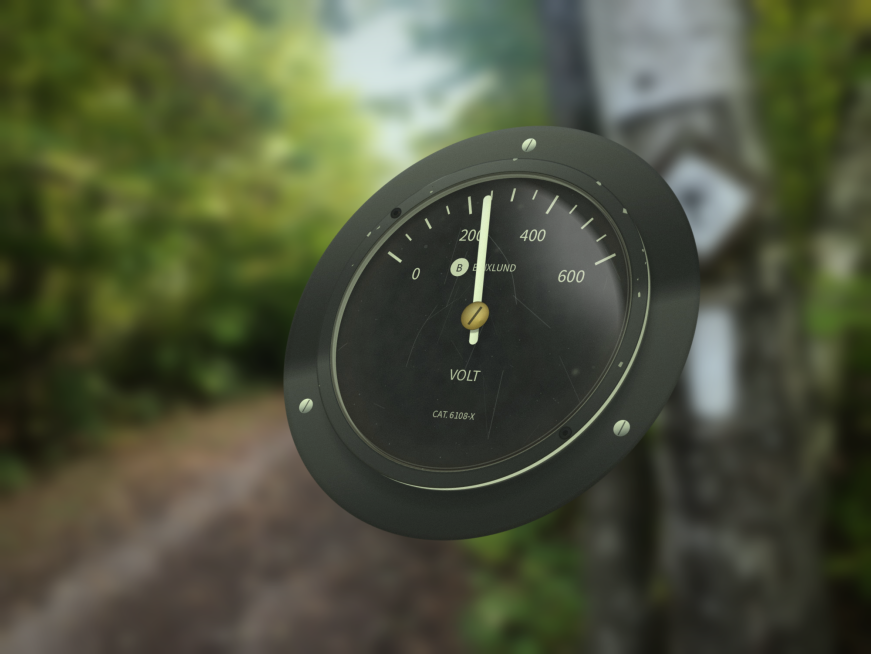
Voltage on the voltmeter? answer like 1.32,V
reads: 250,V
